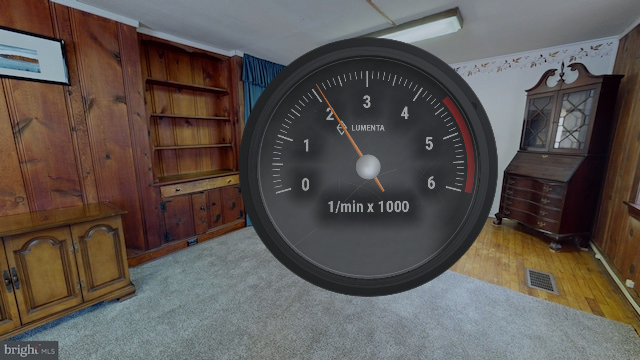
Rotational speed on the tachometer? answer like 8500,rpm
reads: 2100,rpm
